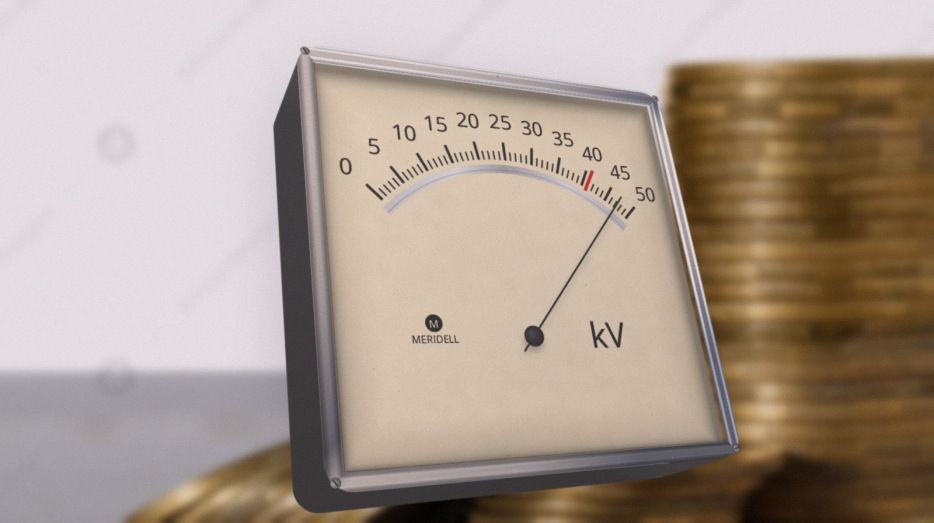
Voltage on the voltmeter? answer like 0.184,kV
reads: 47,kV
